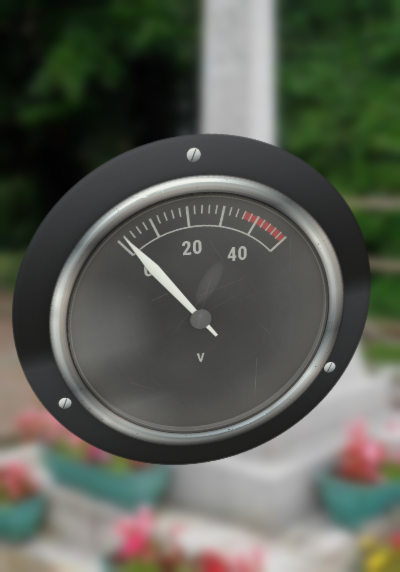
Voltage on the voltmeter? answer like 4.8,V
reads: 2,V
